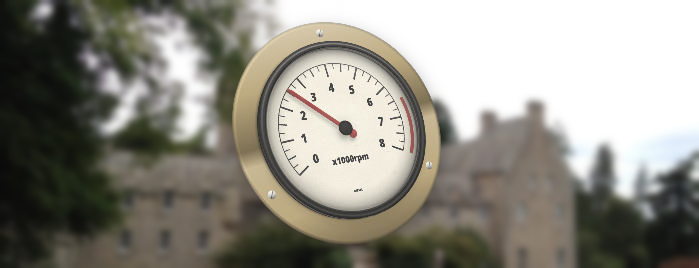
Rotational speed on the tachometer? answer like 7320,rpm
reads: 2500,rpm
